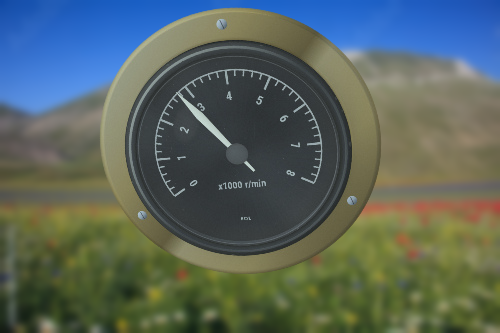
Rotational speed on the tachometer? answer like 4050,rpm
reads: 2800,rpm
